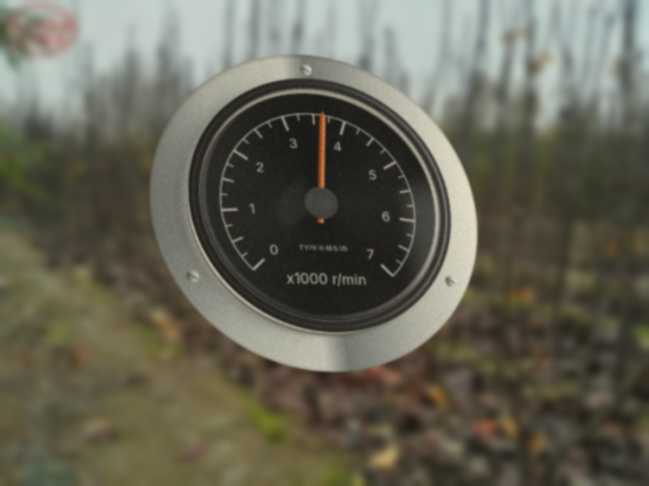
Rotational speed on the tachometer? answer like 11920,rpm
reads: 3625,rpm
